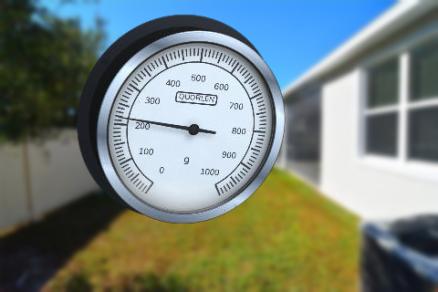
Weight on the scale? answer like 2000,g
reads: 220,g
